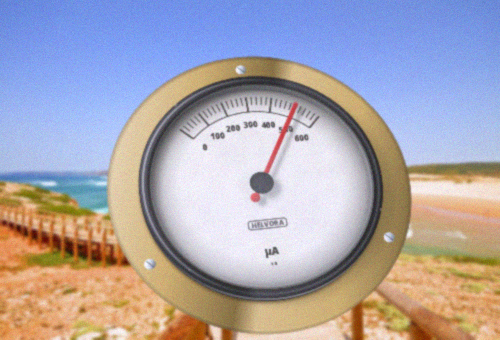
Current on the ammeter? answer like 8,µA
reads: 500,µA
